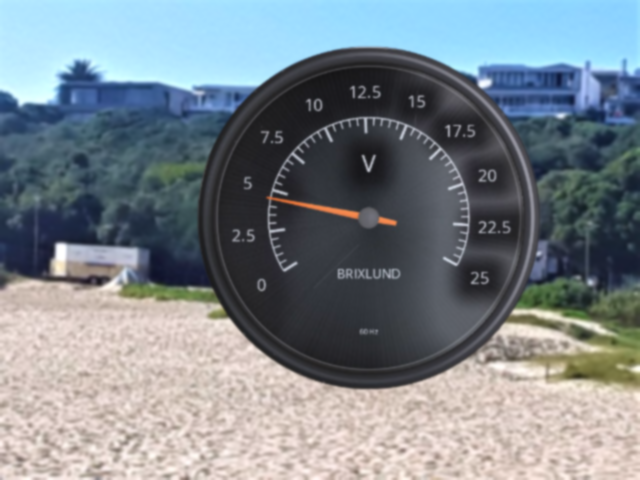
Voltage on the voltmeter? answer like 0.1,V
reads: 4.5,V
